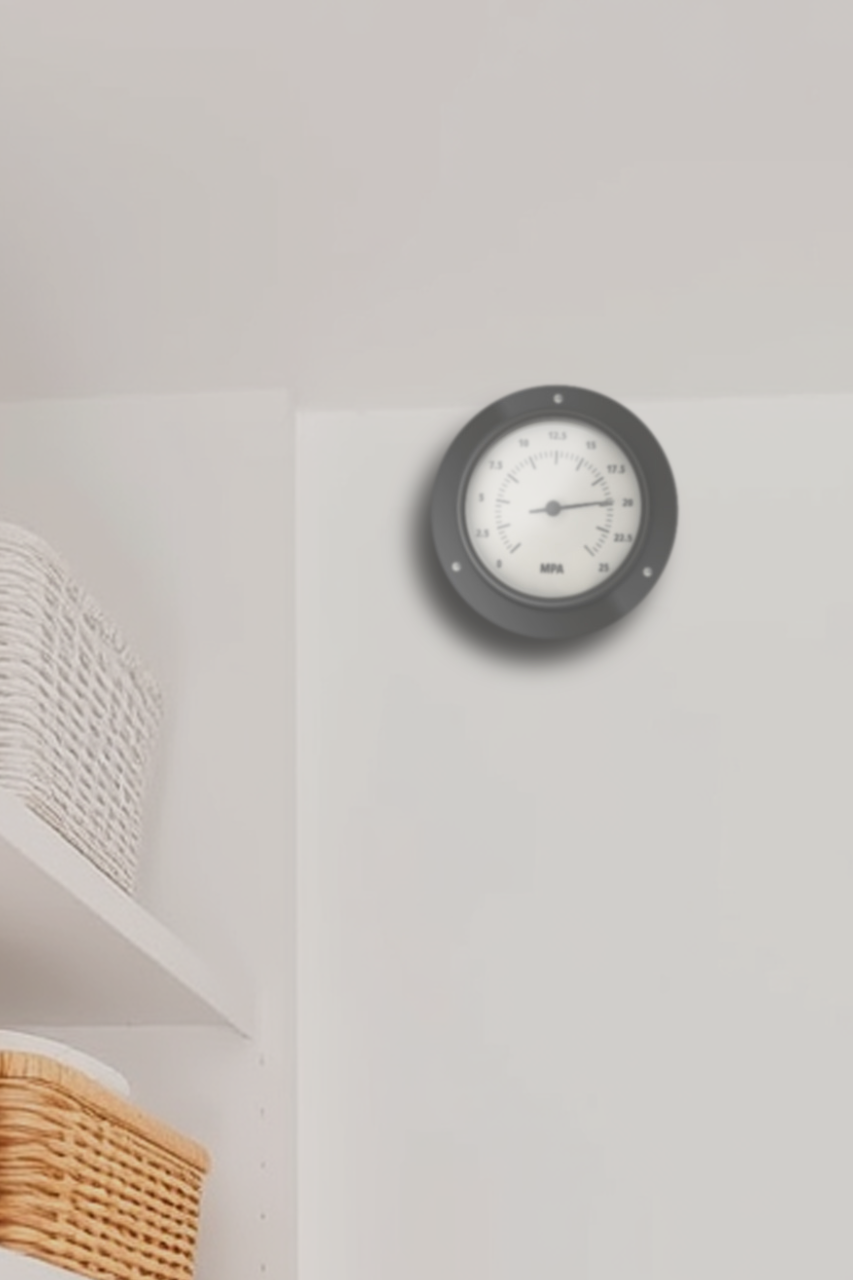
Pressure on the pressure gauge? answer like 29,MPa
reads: 20,MPa
